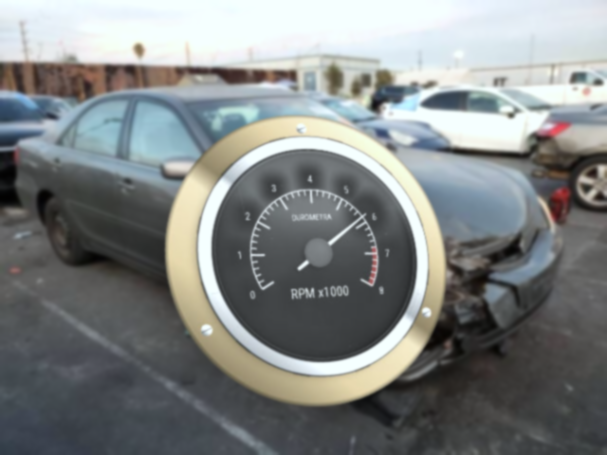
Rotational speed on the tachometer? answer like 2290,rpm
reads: 5800,rpm
